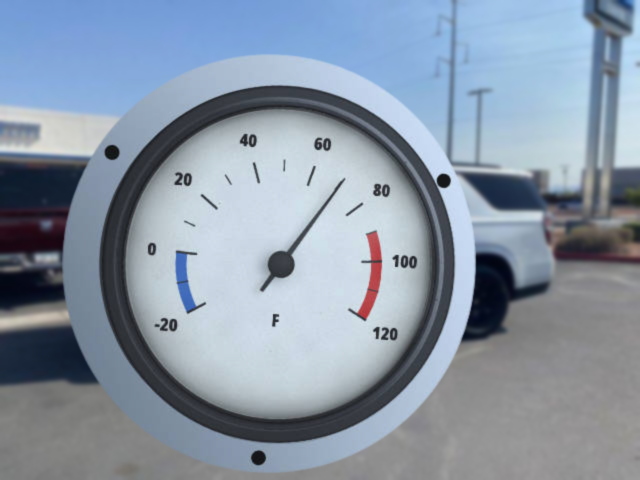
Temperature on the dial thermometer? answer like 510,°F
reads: 70,°F
